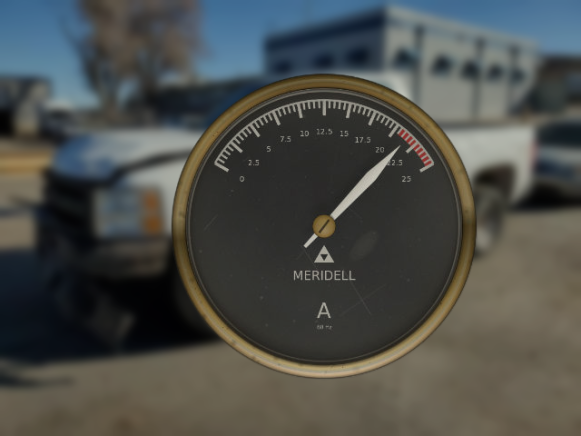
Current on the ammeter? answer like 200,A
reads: 21.5,A
